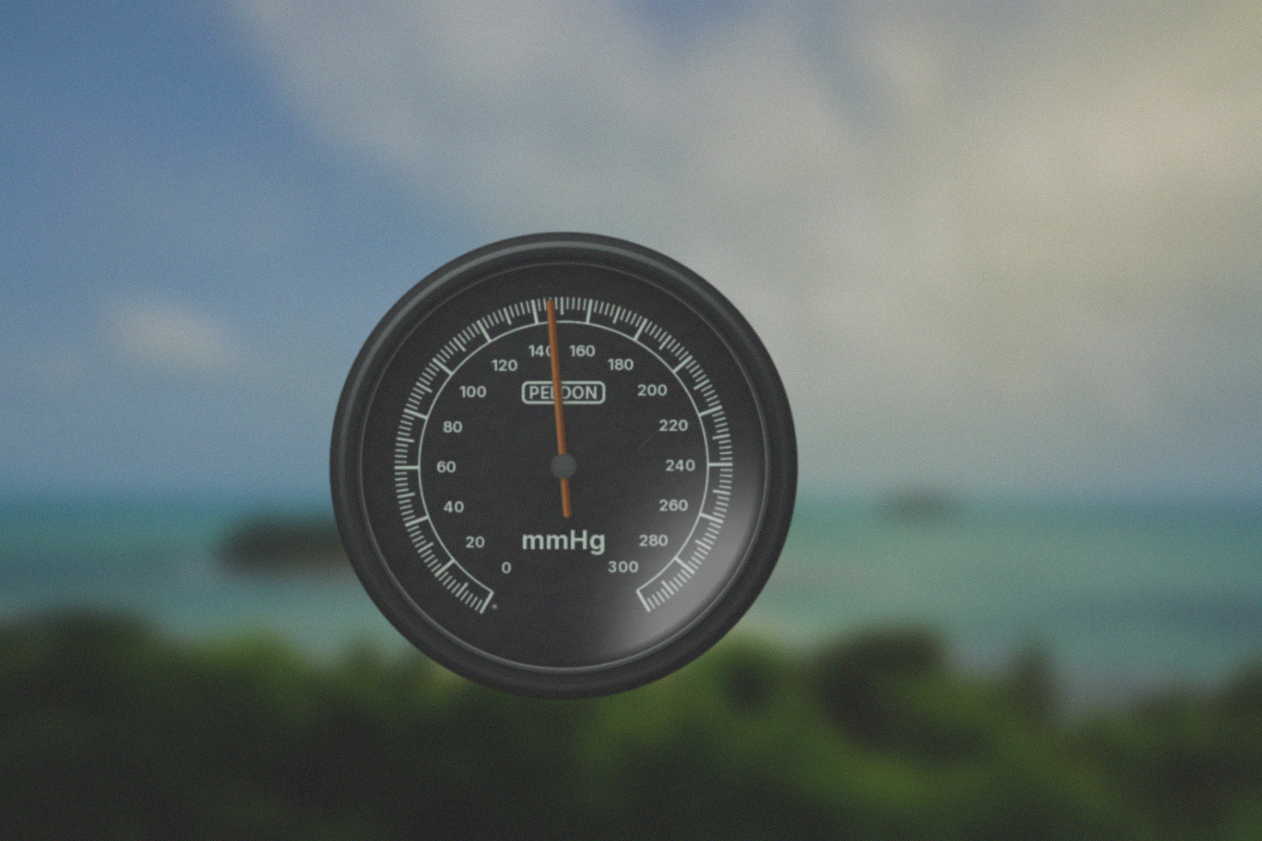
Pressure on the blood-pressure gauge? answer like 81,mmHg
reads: 146,mmHg
